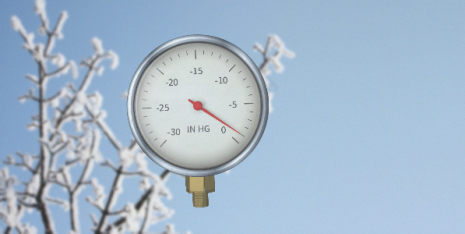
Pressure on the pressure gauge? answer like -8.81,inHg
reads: -1,inHg
